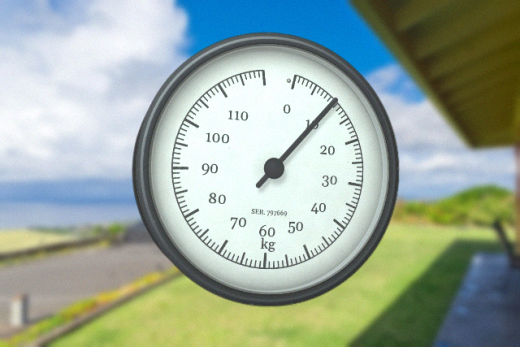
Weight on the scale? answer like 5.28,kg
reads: 10,kg
